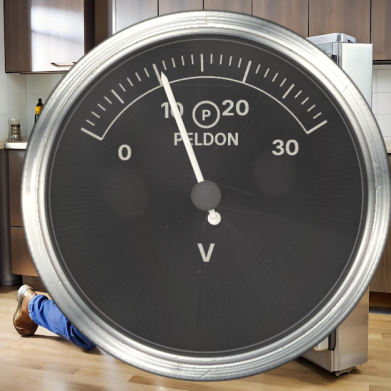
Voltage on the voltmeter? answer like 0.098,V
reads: 10.5,V
